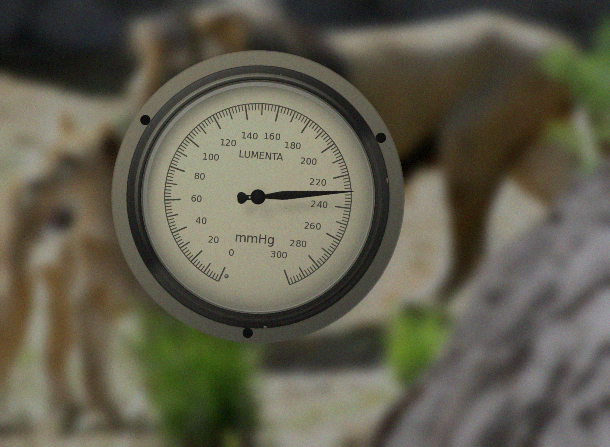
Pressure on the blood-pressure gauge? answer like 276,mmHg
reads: 230,mmHg
